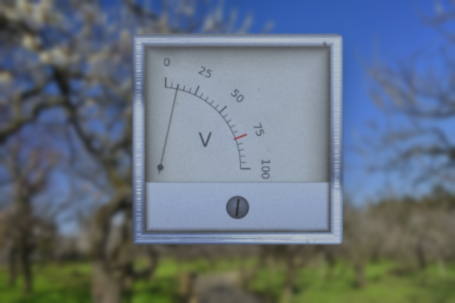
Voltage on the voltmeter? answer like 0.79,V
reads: 10,V
